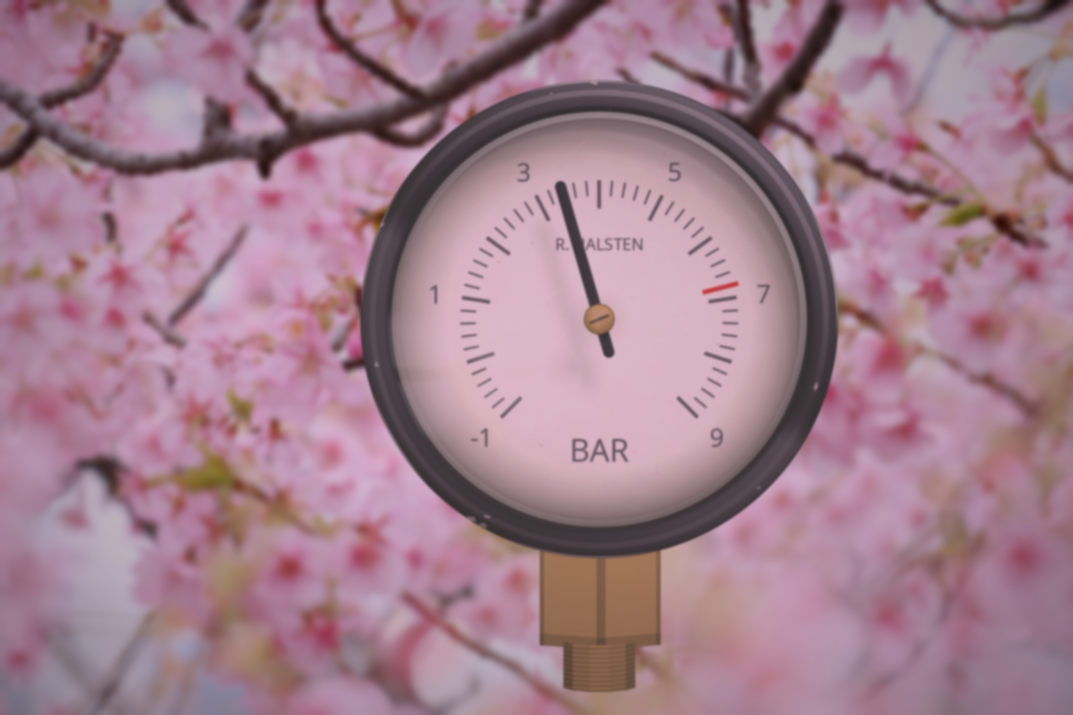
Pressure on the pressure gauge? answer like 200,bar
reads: 3.4,bar
